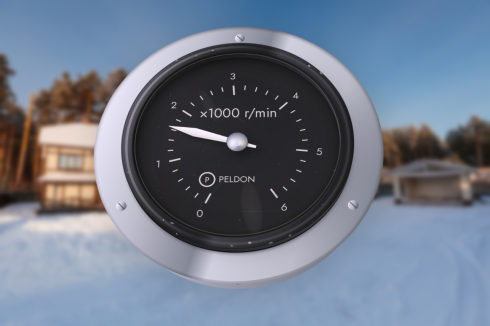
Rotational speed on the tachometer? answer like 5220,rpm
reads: 1600,rpm
